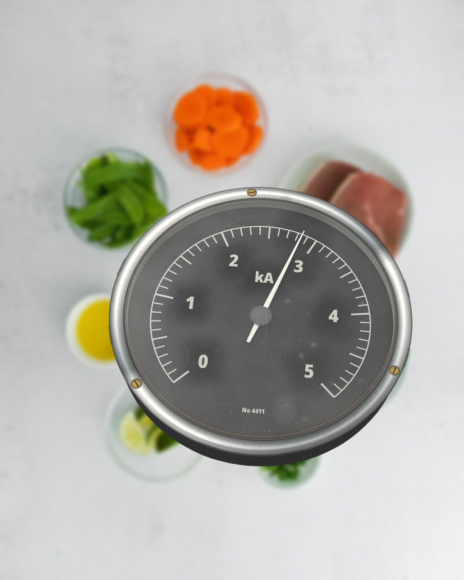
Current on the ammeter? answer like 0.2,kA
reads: 2.85,kA
